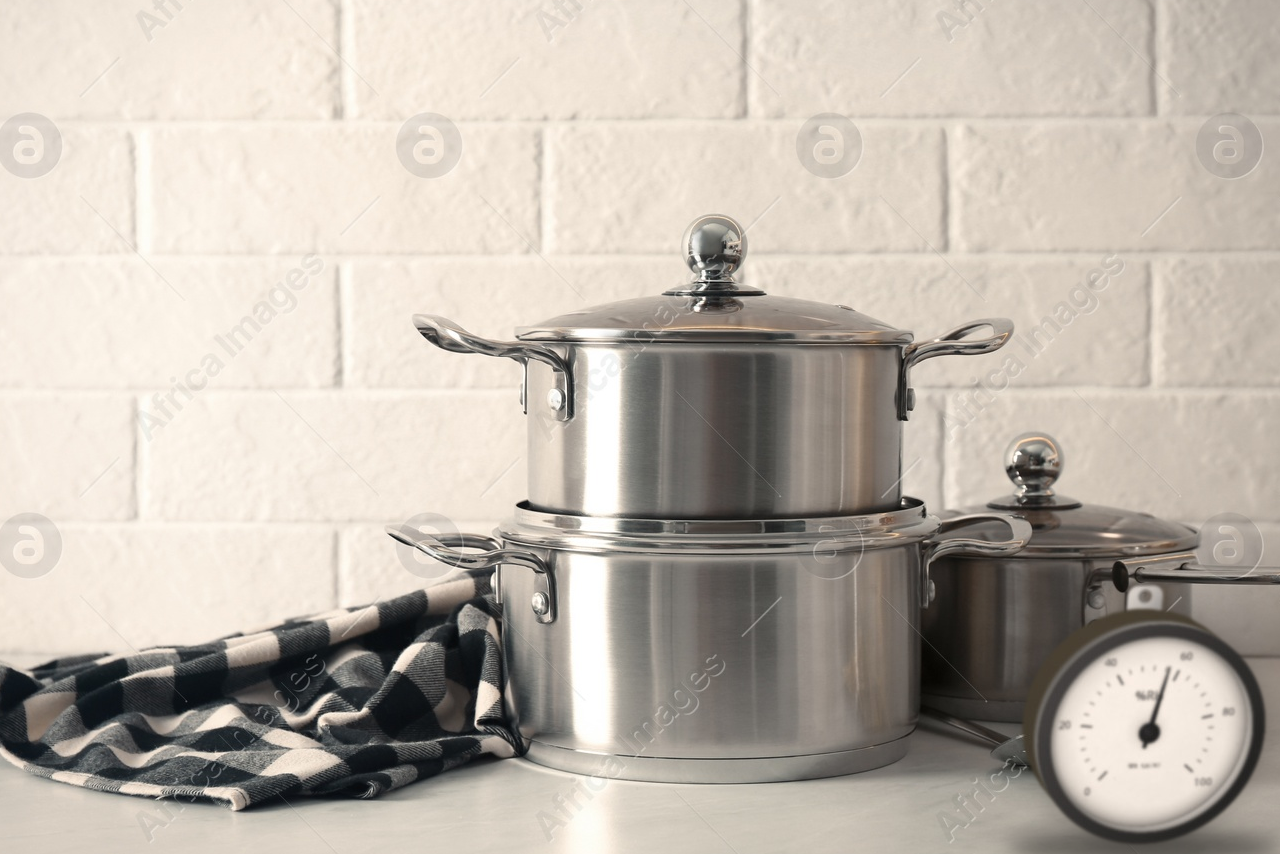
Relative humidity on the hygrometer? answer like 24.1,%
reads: 56,%
